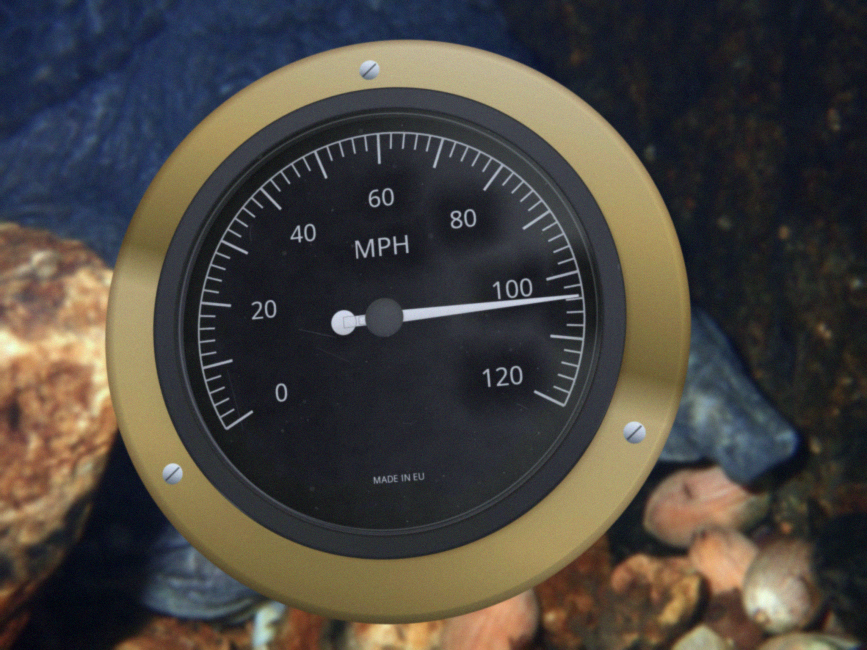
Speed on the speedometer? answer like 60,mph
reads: 104,mph
